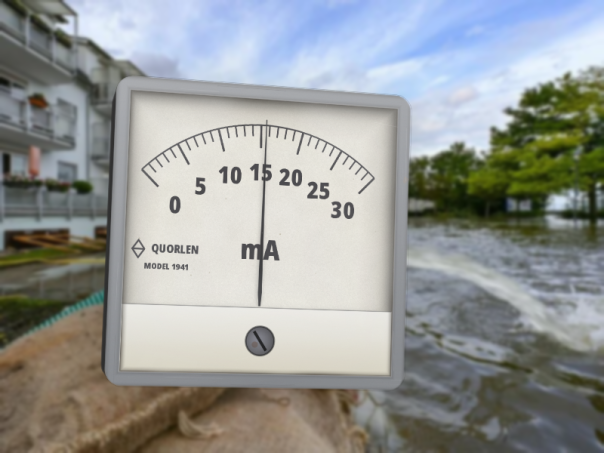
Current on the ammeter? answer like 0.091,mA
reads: 15.5,mA
